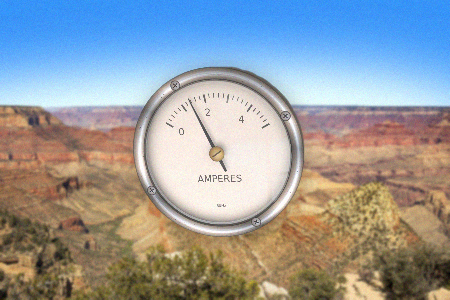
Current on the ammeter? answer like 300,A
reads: 1.4,A
